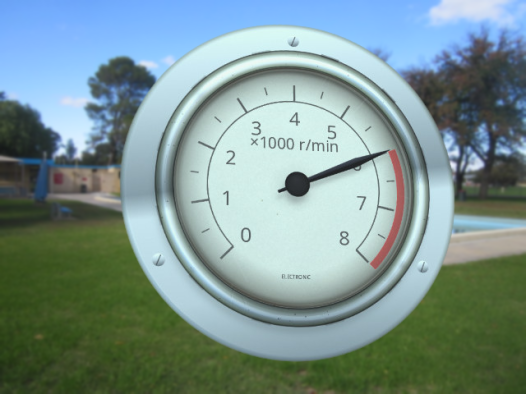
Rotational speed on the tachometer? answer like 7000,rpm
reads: 6000,rpm
